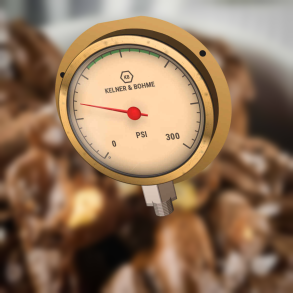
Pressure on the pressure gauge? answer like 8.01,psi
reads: 70,psi
